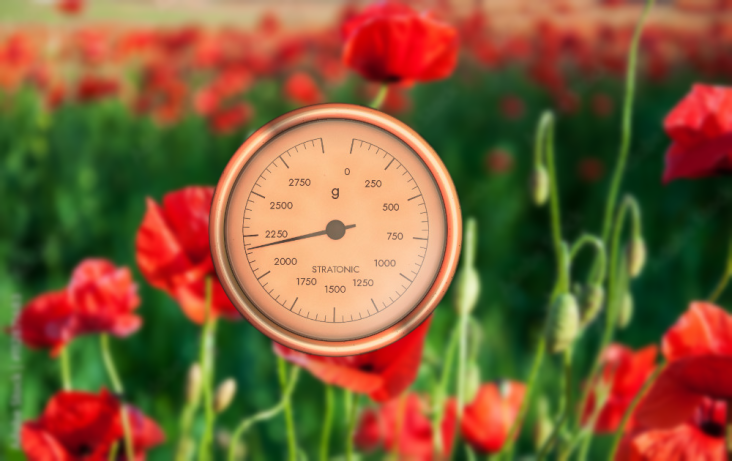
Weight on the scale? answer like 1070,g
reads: 2175,g
